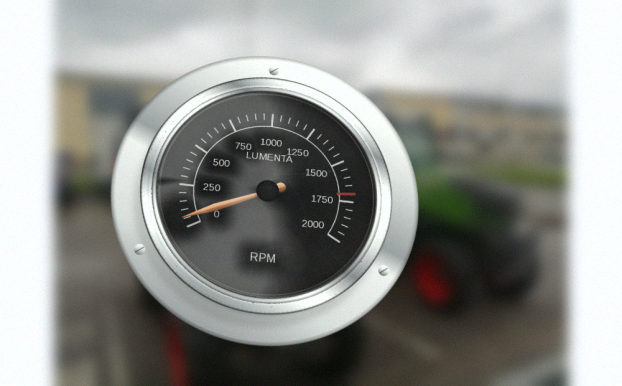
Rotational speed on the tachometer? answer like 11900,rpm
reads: 50,rpm
